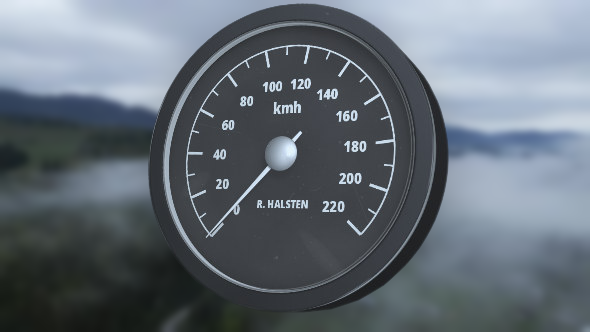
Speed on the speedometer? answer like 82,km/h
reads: 0,km/h
